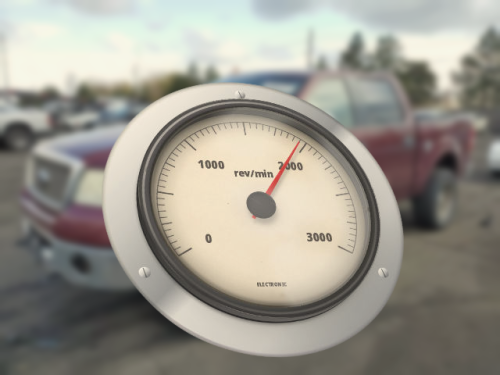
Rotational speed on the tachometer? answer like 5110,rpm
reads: 1950,rpm
